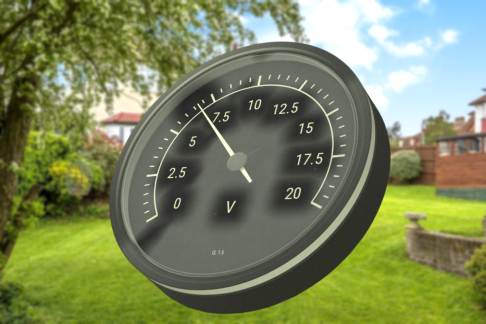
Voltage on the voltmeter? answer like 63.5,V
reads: 6.75,V
